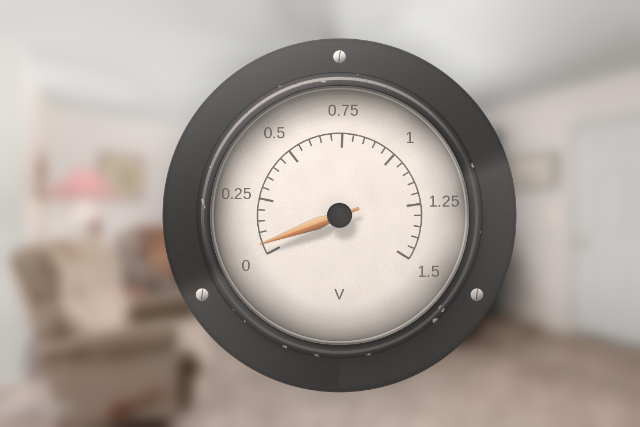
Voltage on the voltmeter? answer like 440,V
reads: 0.05,V
